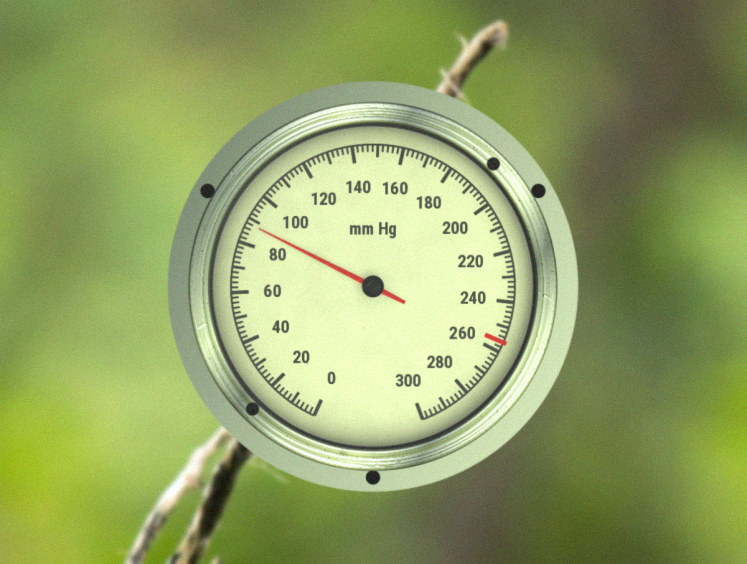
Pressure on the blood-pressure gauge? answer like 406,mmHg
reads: 88,mmHg
